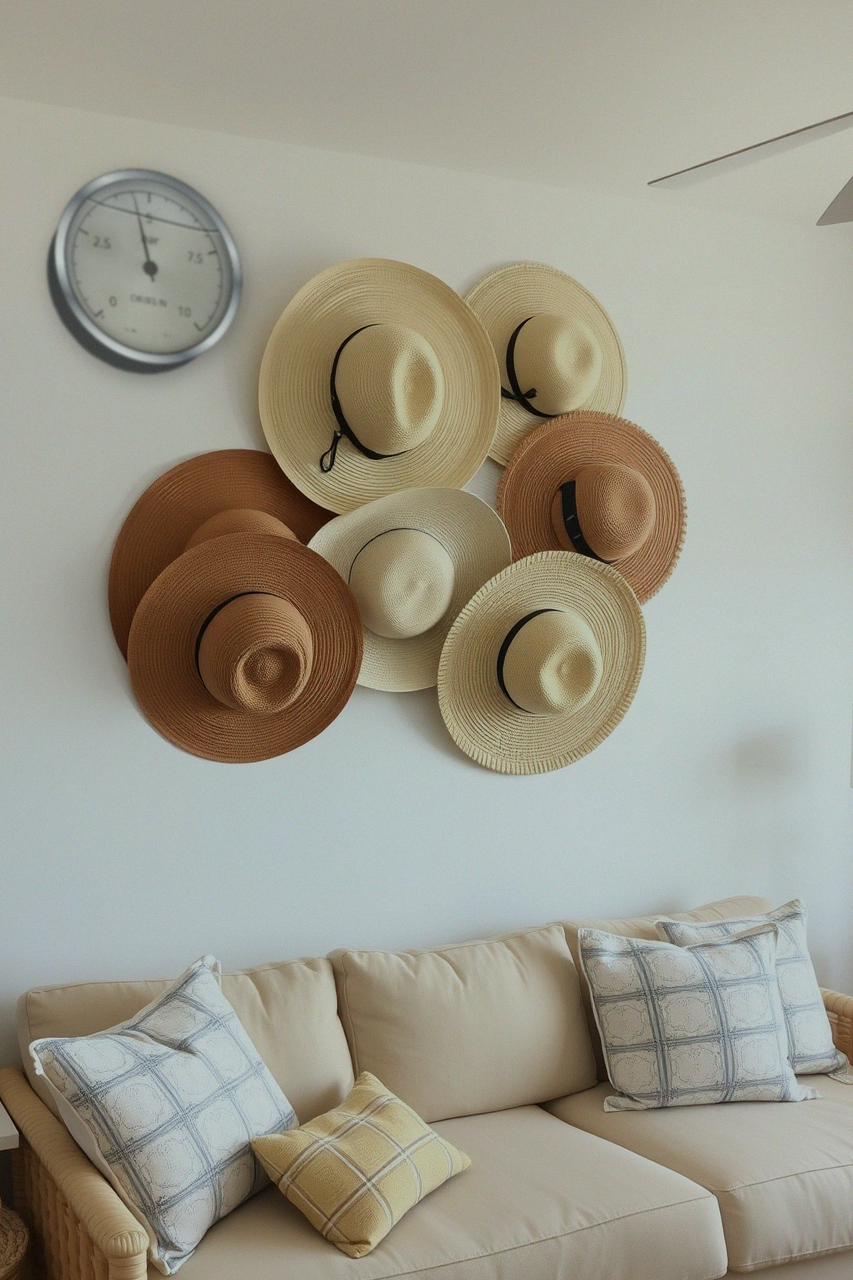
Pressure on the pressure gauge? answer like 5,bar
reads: 4.5,bar
